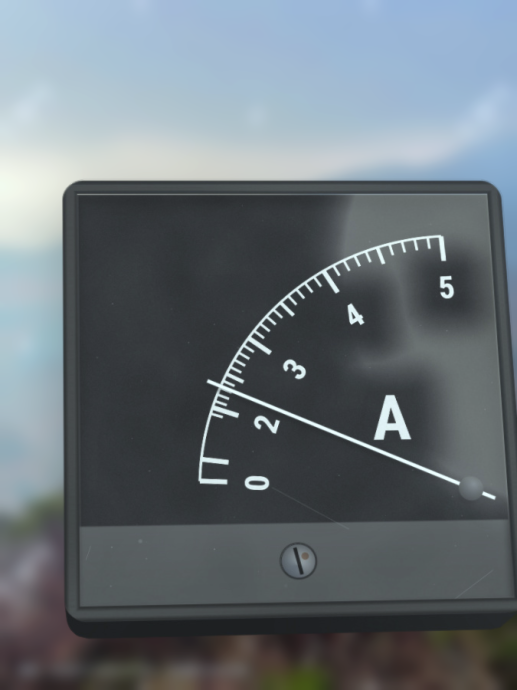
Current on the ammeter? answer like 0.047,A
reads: 2.3,A
